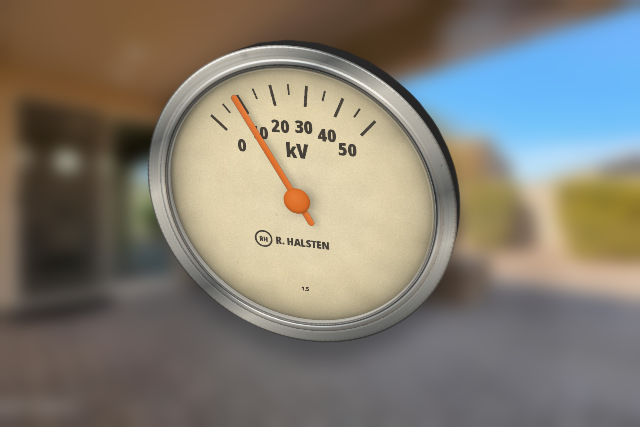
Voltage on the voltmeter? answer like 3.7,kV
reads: 10,kV
